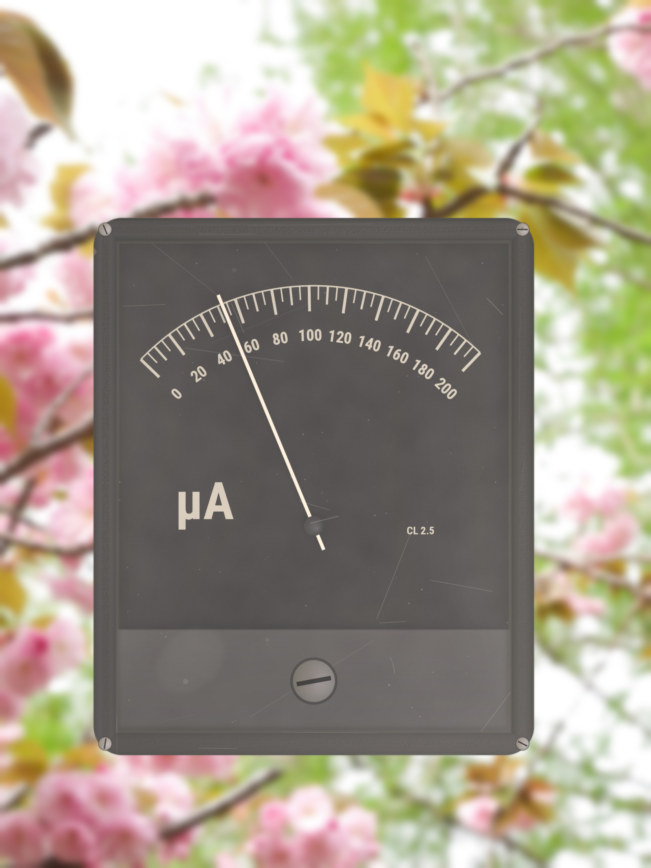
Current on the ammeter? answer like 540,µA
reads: 52.5,µA
